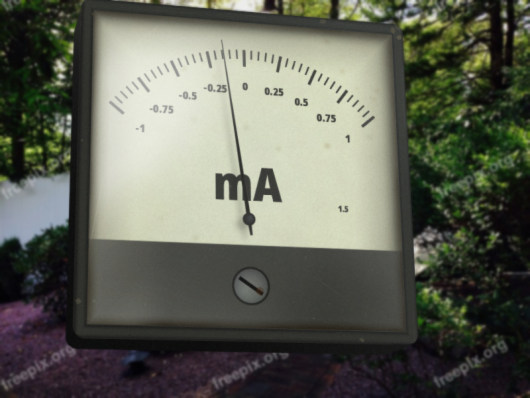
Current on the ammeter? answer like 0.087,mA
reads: -0.15,mA
